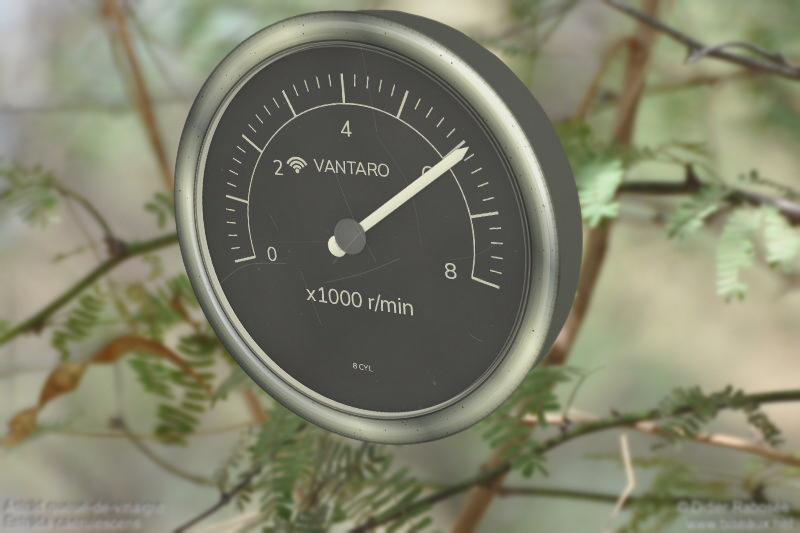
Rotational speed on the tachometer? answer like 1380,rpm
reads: 6100,rpm
